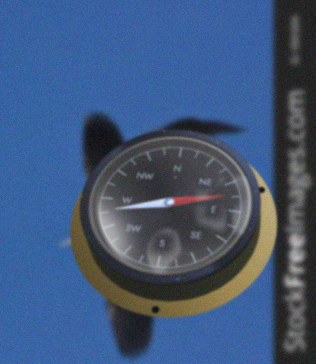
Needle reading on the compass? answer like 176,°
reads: 75,°
